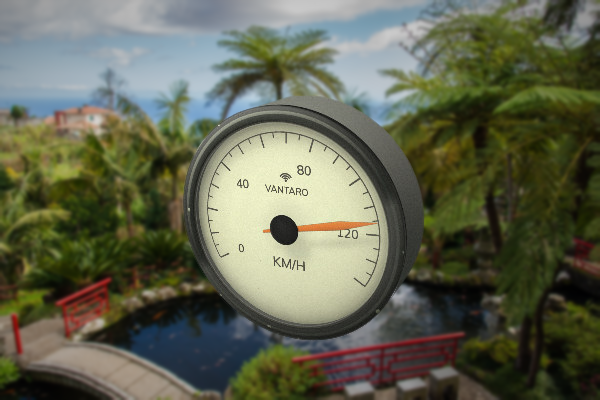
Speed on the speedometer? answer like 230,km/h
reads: 115,km/h
